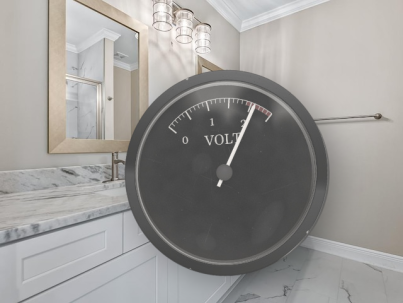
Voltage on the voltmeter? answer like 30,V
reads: 2.1,V
